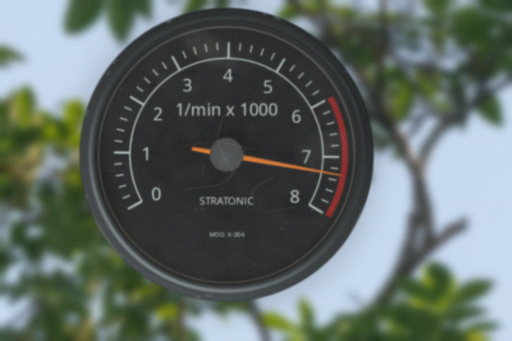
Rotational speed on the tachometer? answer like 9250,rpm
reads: 7300,rpm
